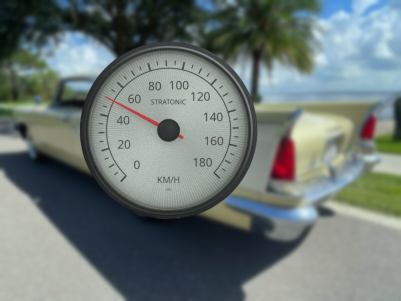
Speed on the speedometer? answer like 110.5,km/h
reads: 50,km/h
